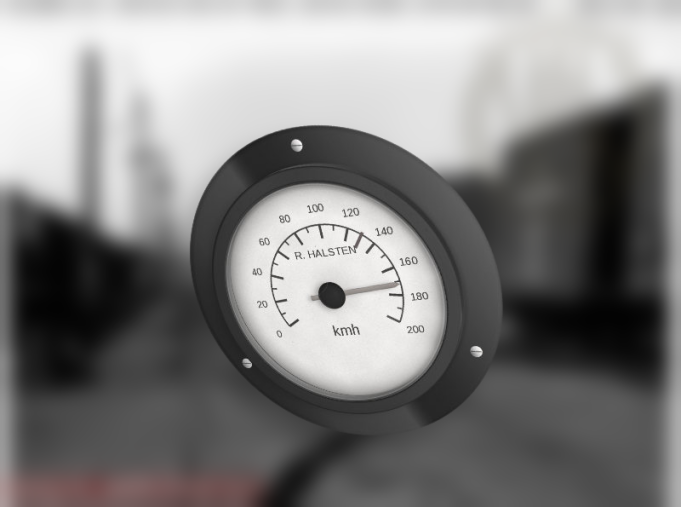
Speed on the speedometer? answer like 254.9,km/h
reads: 170,km/h
